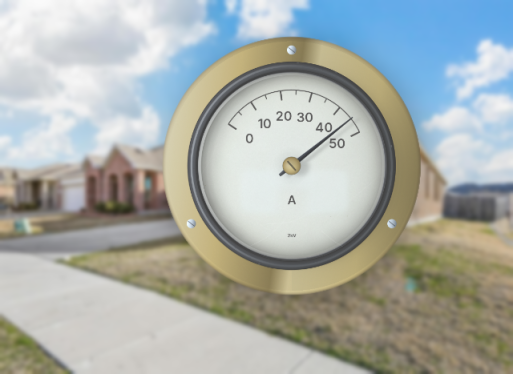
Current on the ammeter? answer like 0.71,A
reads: 45,A
